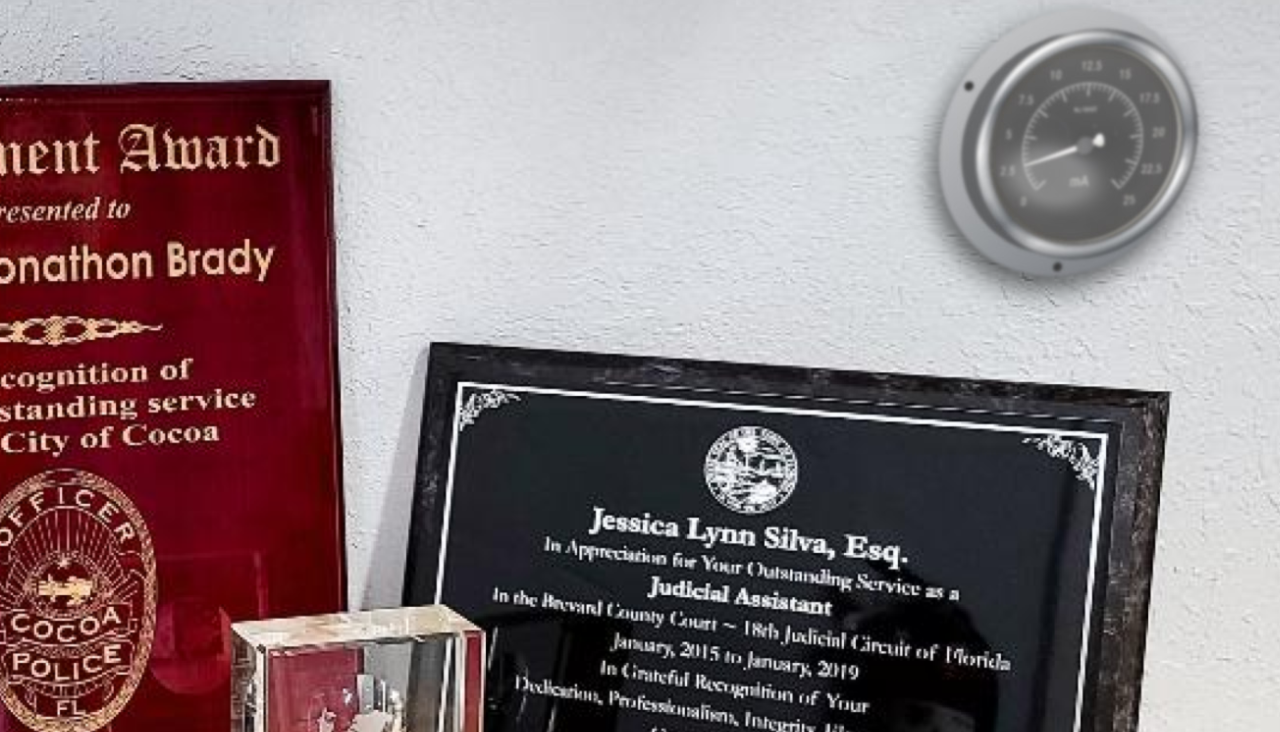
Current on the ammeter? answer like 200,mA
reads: 2.5,mA
